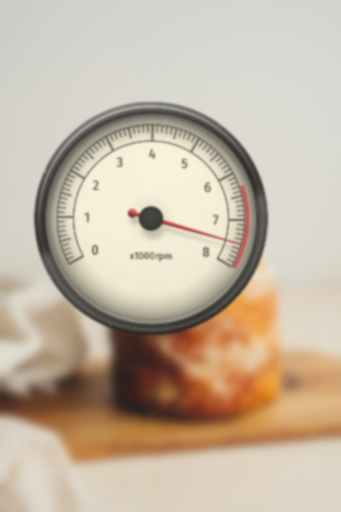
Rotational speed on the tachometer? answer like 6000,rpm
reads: 7500,rpm
